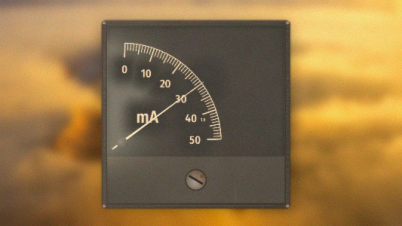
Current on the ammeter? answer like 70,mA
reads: 30,mA
